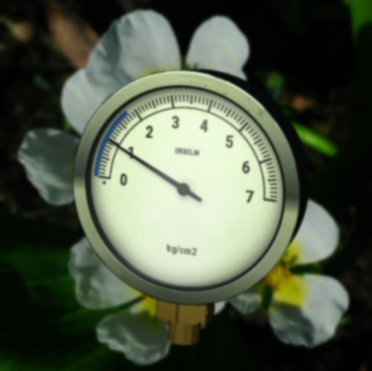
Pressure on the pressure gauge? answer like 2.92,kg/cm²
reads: 1,kg/cm²
